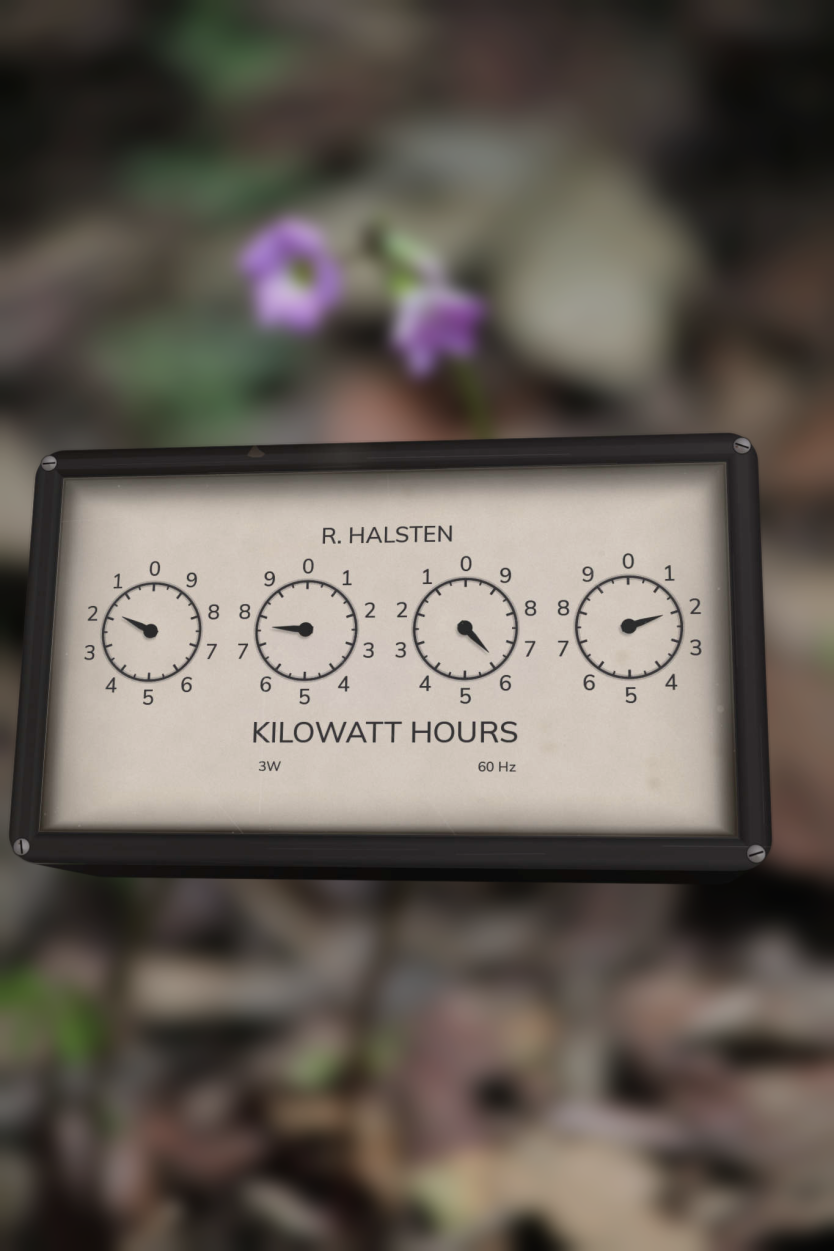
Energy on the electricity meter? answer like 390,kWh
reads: 1762,kWh
